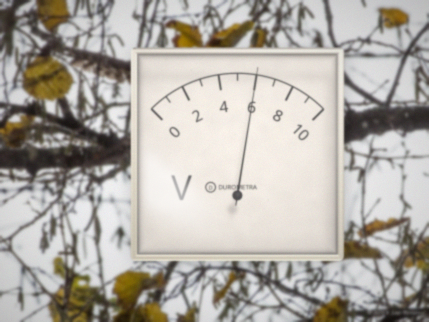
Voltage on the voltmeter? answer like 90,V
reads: 6,V
